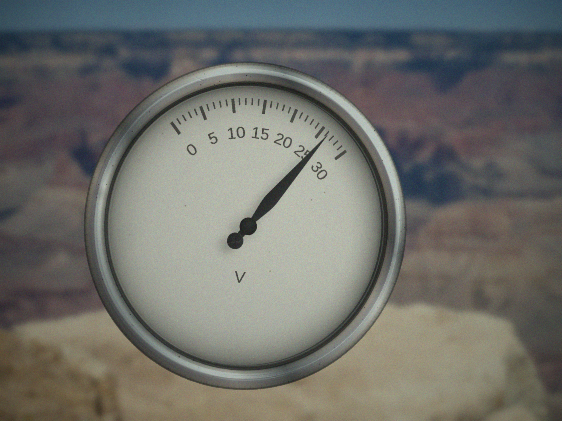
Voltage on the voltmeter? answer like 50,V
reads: 26,V
